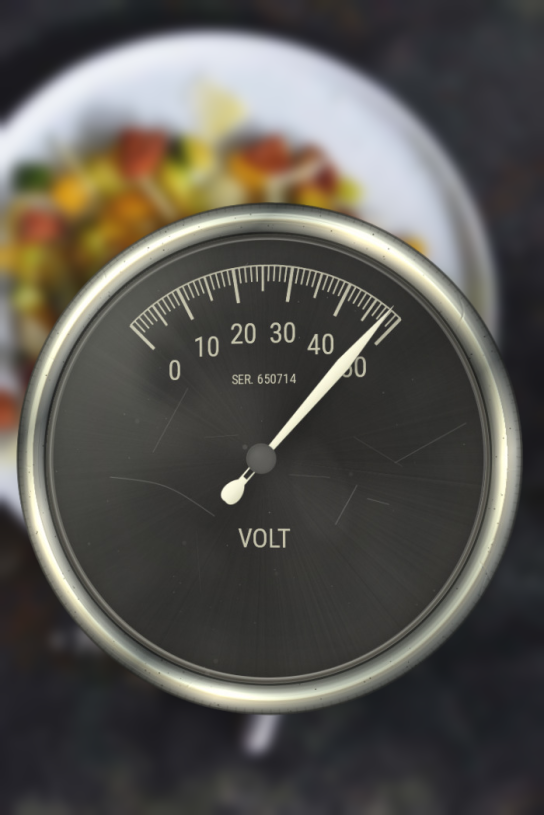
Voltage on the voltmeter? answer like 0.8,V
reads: 48,V
